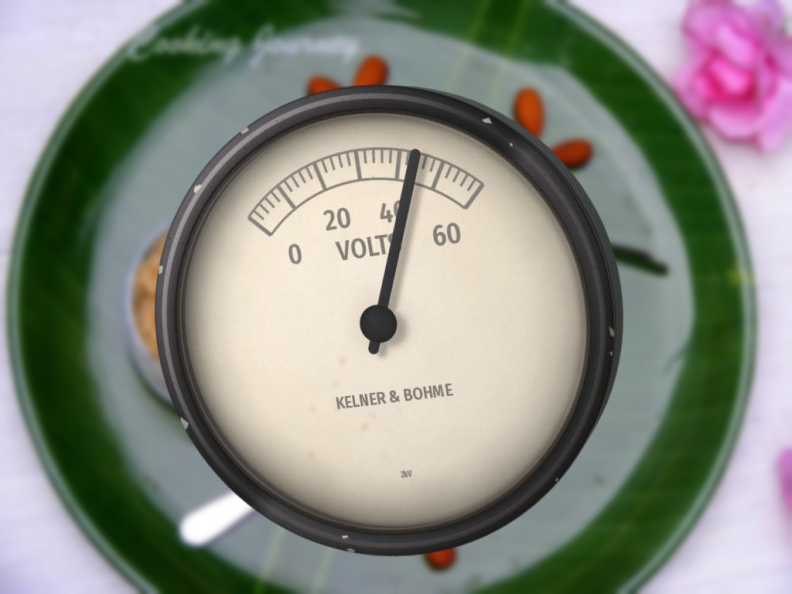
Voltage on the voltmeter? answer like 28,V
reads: 44,V
